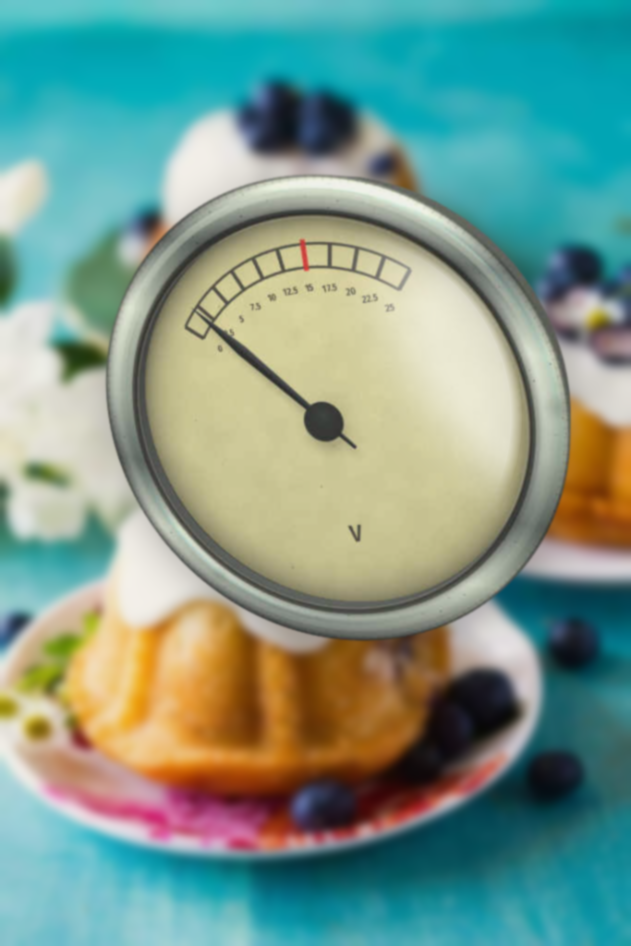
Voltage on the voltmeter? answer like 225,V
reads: 2.5,V
